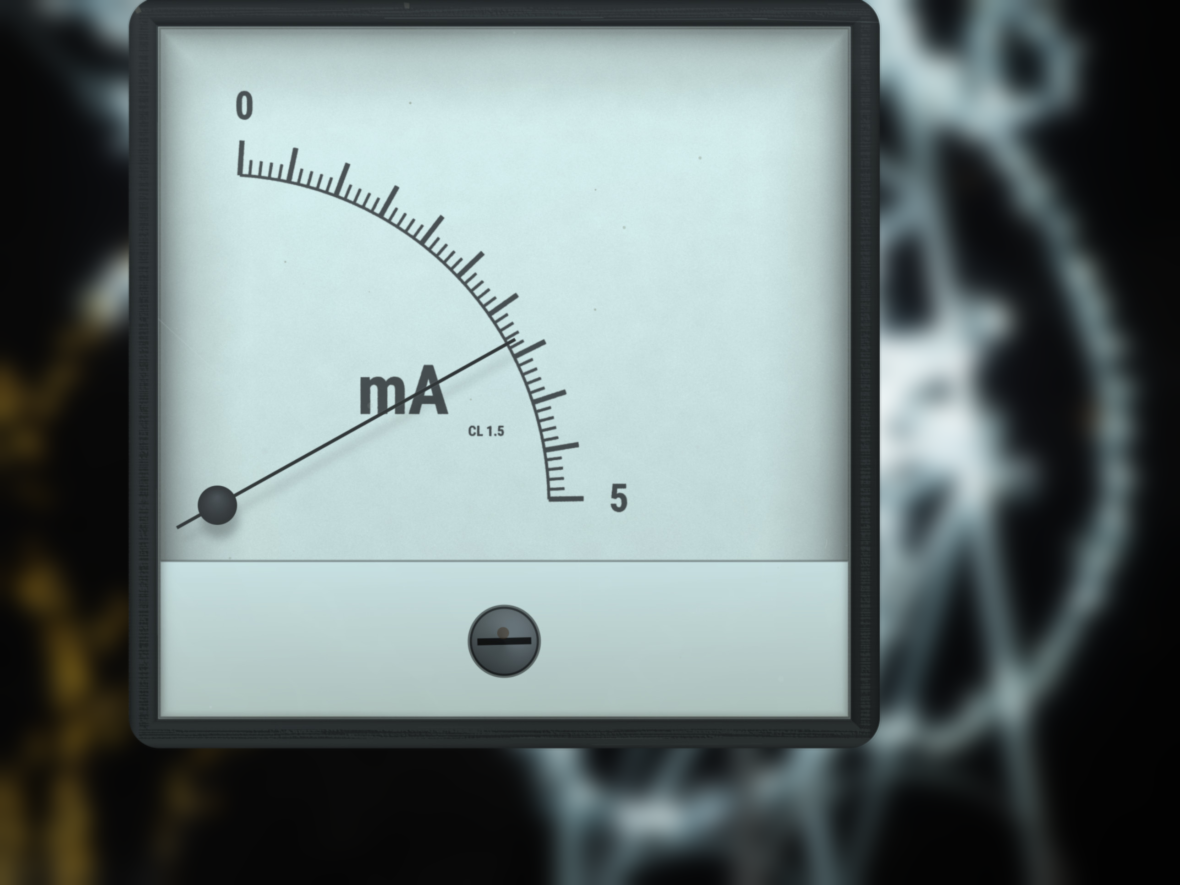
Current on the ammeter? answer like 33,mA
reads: 3.35,mA
